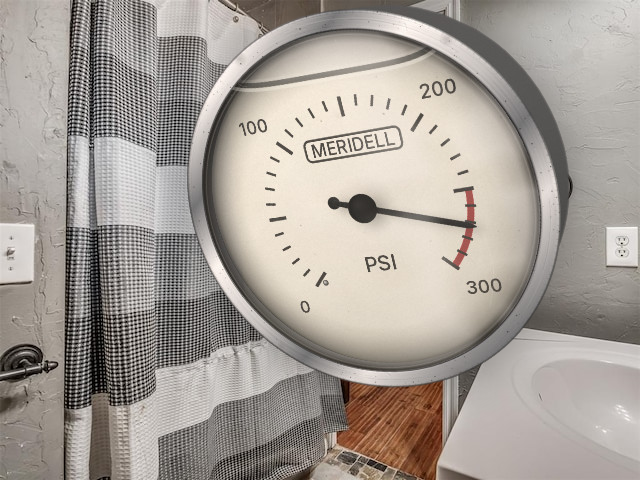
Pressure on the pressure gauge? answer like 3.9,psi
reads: 270,psi
